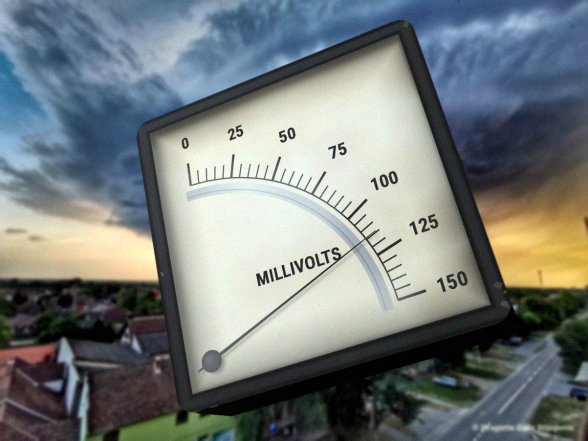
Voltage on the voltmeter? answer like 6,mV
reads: 115,mV
